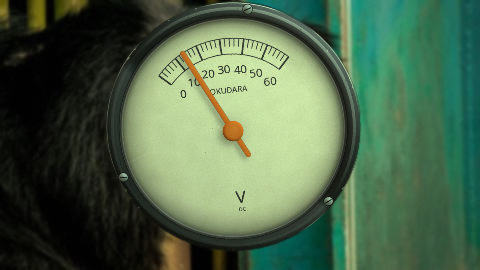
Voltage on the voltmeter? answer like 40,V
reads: 14,V
